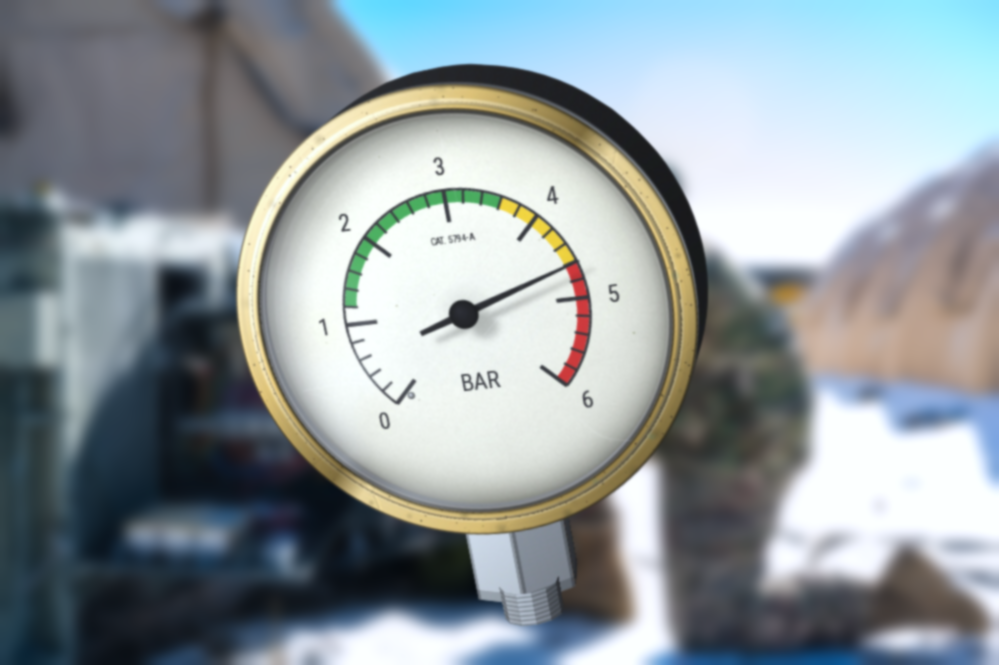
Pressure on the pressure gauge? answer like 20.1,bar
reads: 4.6,bar
